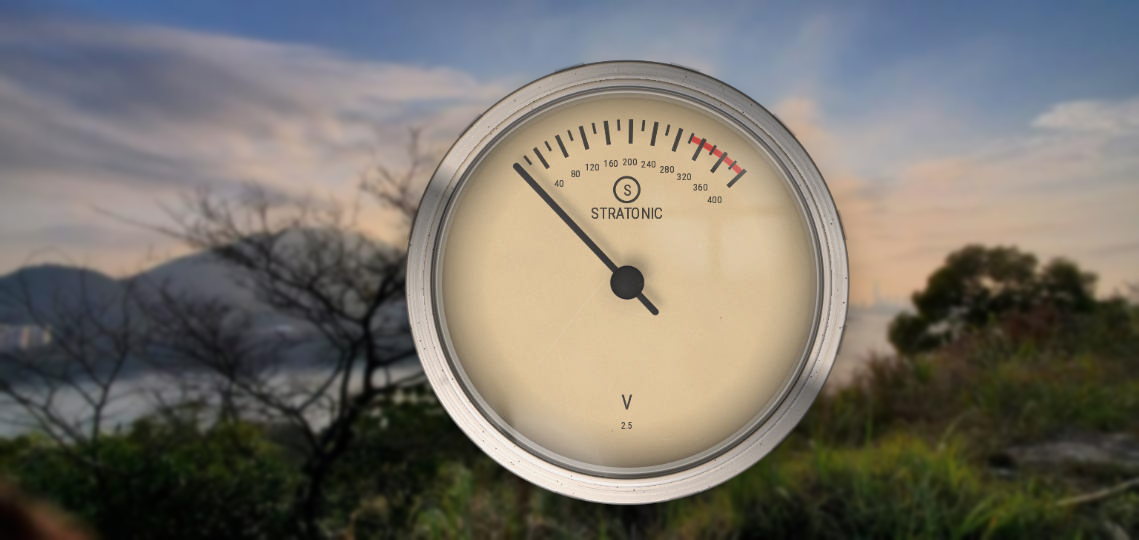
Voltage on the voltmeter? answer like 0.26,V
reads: 0,V
